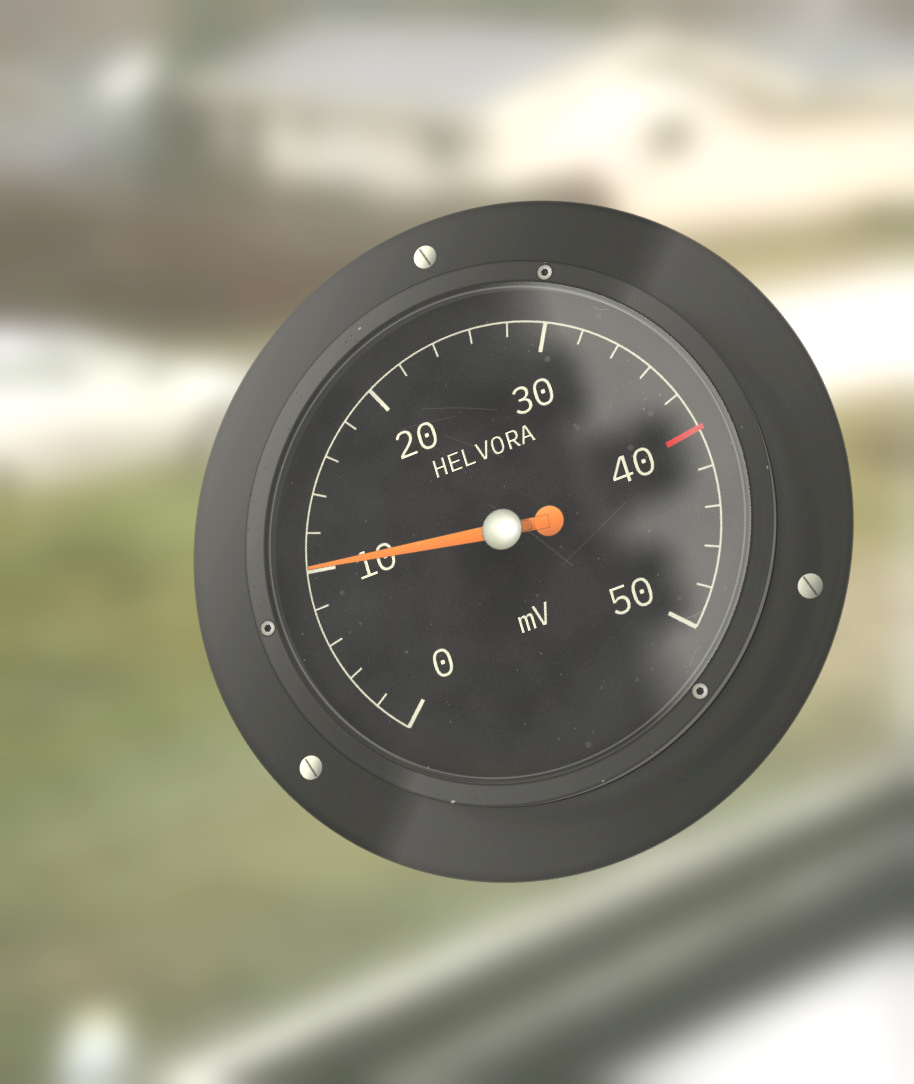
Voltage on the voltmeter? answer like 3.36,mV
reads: 10,mV
